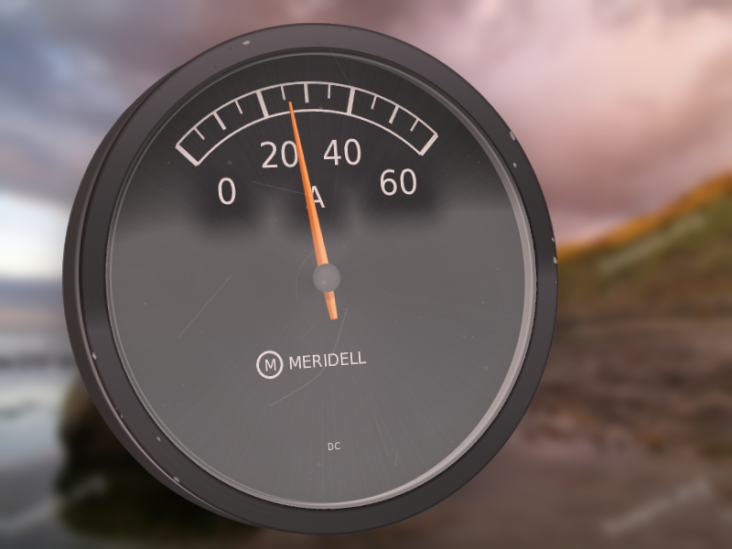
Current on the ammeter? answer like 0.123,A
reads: 25,A
